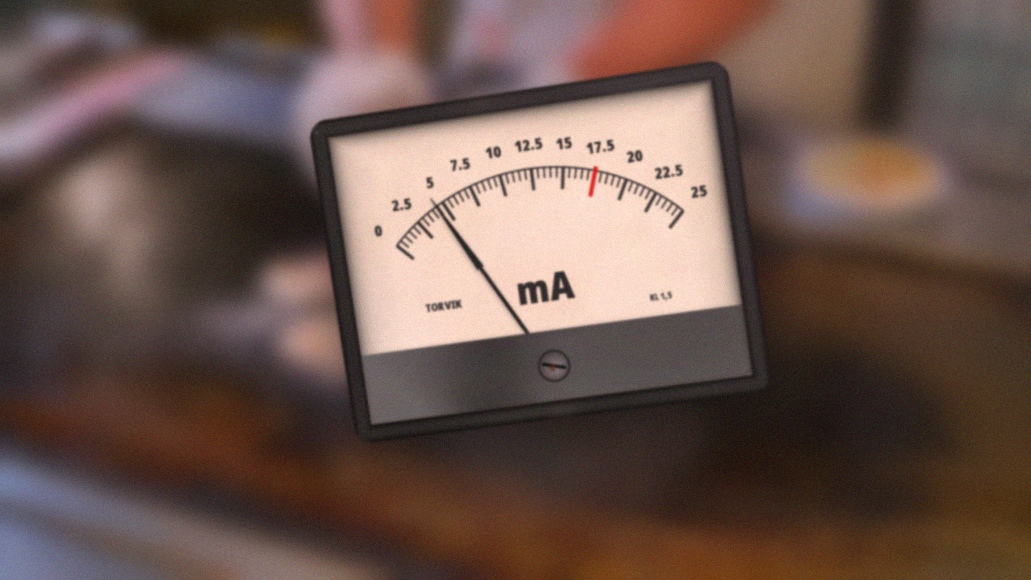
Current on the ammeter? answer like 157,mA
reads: 4.5,mA
